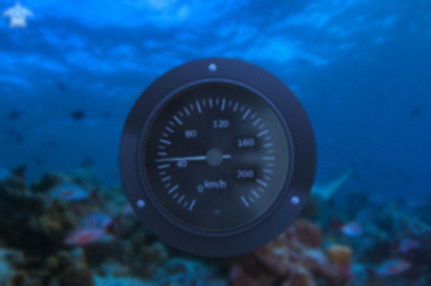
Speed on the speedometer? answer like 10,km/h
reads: 45,km/h
